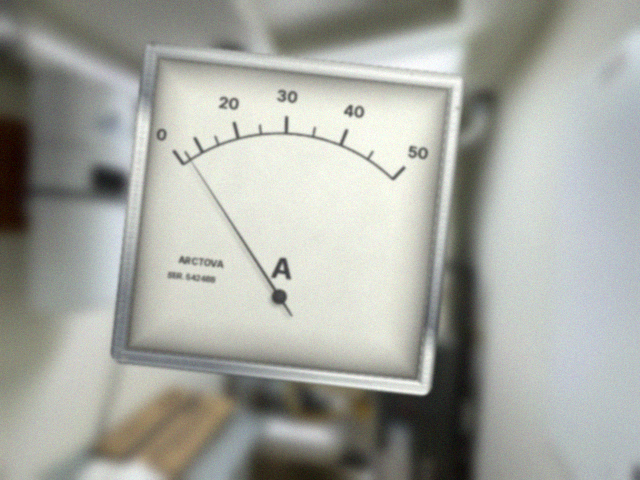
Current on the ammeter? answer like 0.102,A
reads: 5,A
